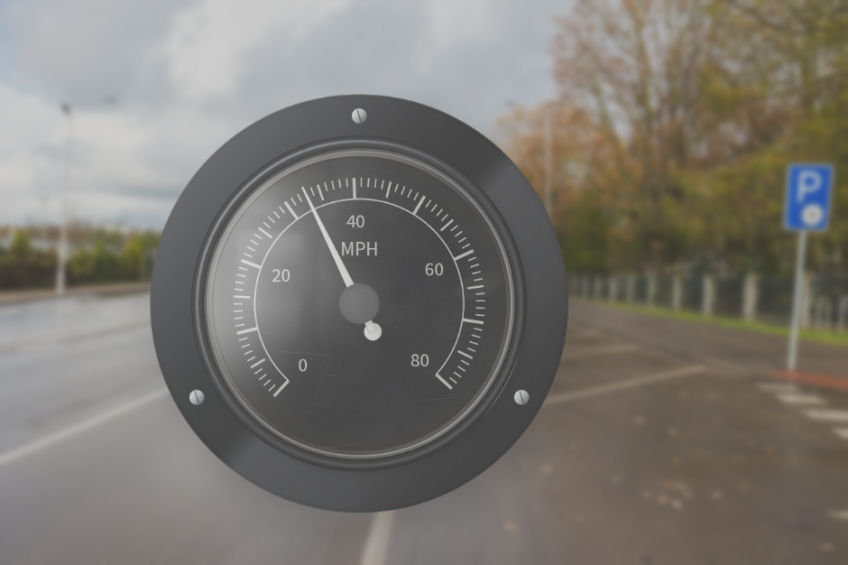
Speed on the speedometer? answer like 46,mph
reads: 33,mph
